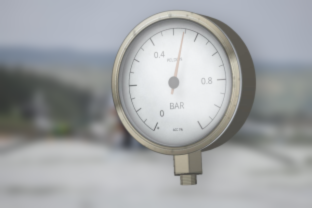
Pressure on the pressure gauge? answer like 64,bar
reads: 0.55,bar
